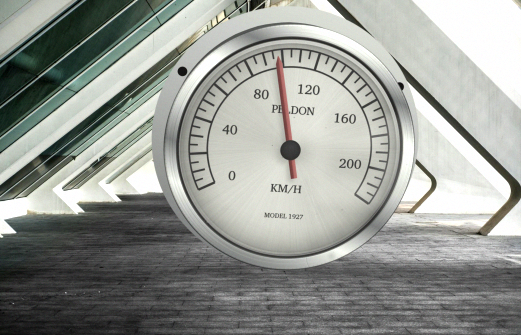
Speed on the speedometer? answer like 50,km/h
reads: 97.5,km/h
